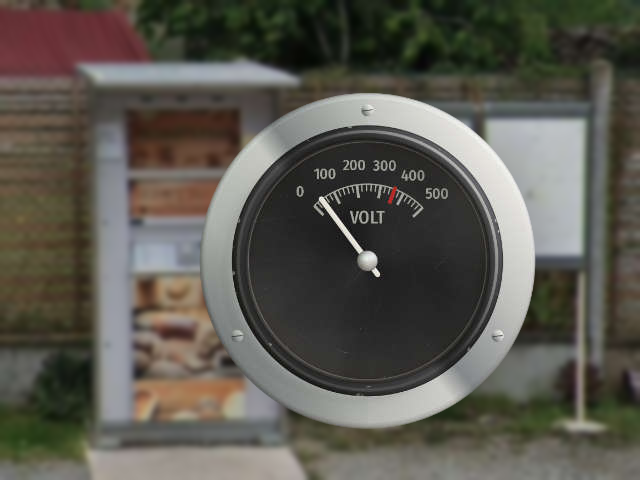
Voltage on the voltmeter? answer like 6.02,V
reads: 40,V
